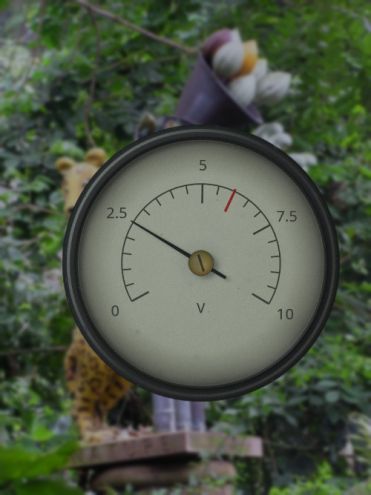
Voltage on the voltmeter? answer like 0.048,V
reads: 2.5,V
